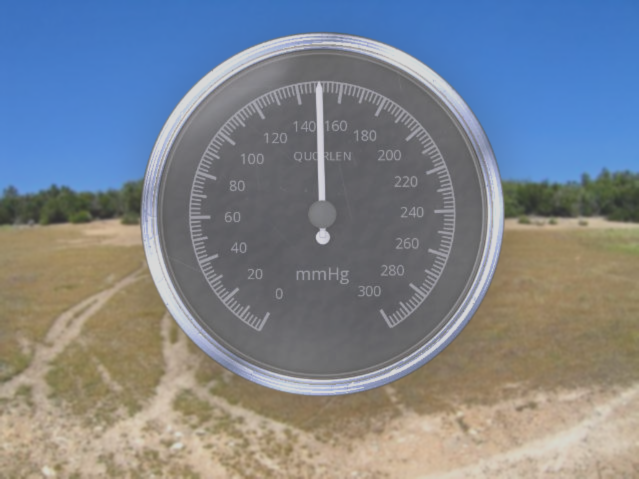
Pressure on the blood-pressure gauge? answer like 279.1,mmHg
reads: 150,mmHg
